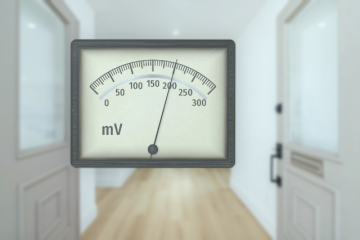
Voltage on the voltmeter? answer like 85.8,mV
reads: 200,mV
